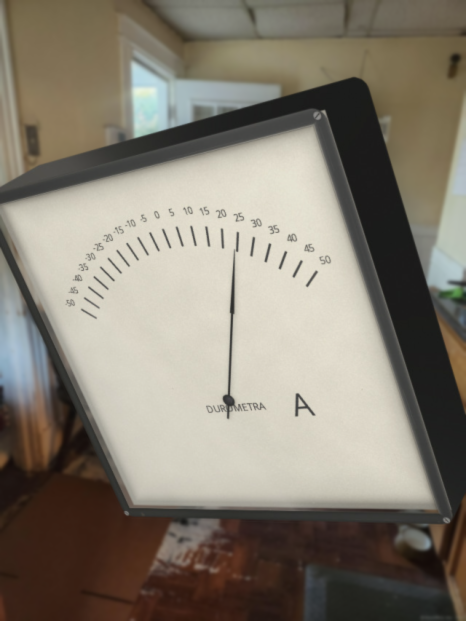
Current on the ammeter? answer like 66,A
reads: 25,A
